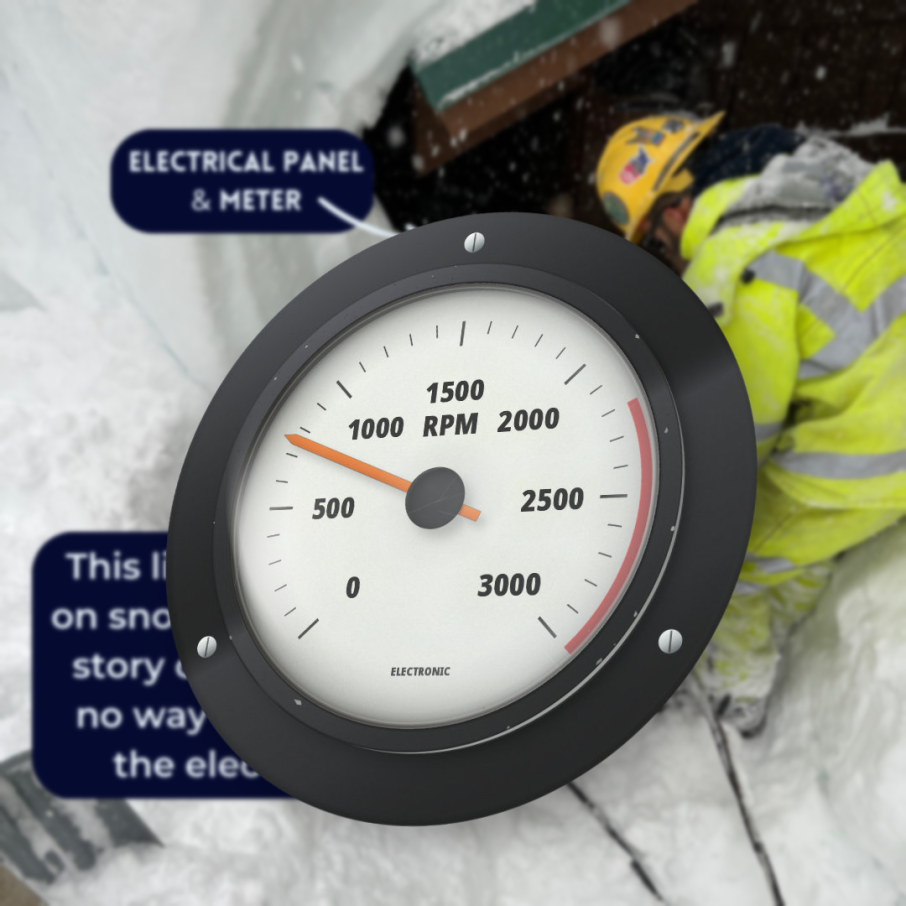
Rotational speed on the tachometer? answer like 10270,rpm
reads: 750,rpm
